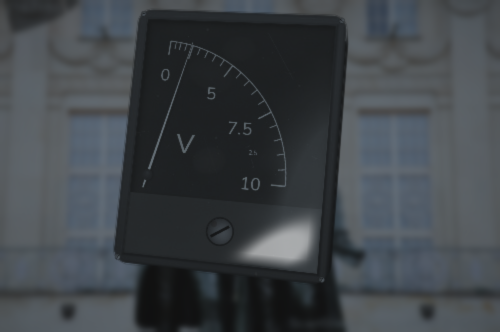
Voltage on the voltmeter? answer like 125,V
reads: 2.5,V
